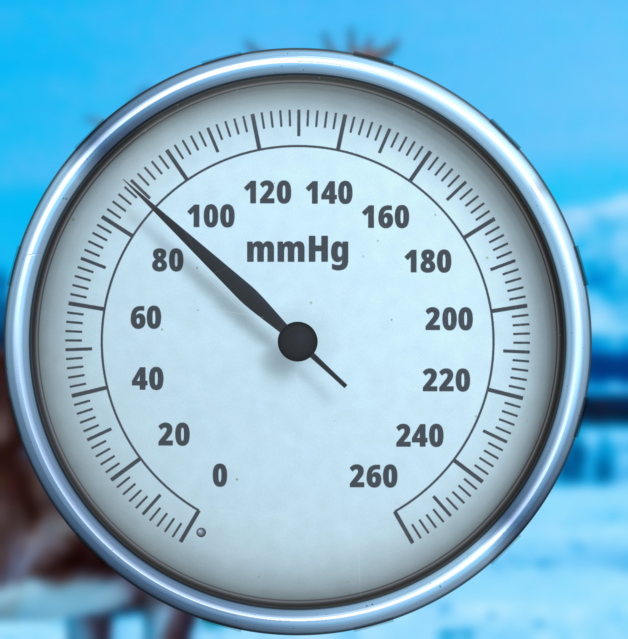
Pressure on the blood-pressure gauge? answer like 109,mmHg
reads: 89,mmHg
